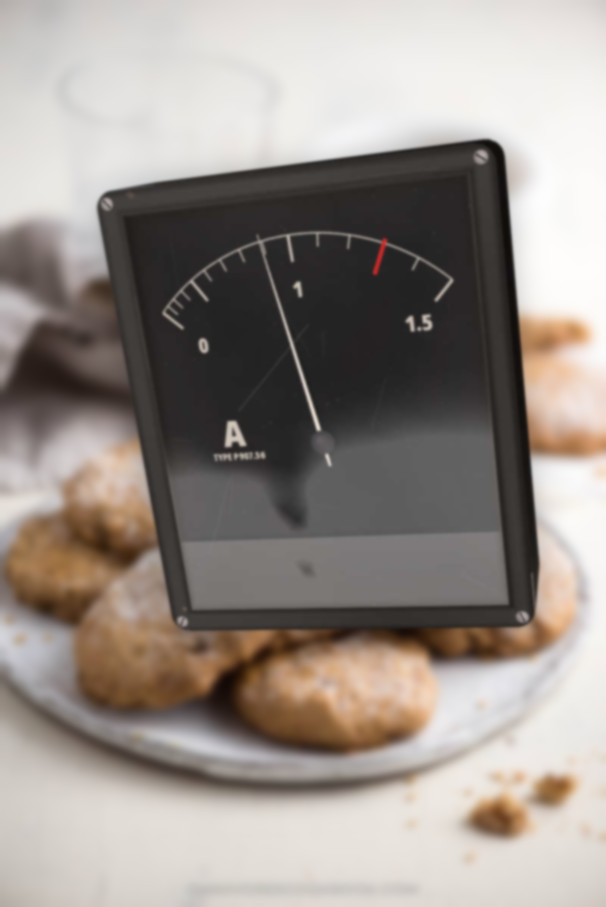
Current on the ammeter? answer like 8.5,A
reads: 0.9,A
